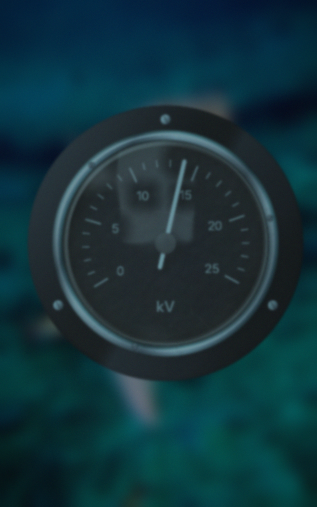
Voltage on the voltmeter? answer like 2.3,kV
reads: 14,kV
